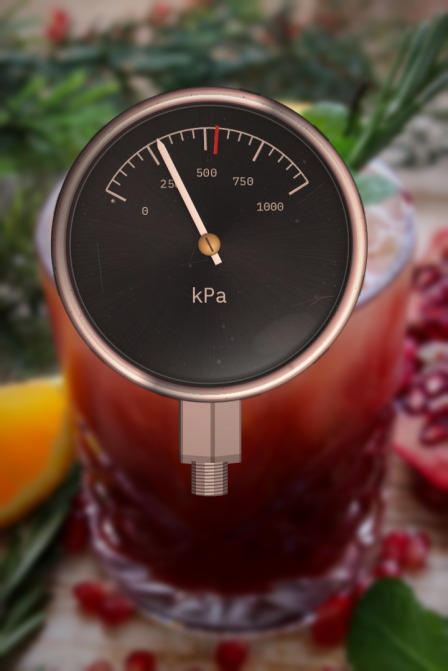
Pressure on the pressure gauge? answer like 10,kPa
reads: 300,kPa
